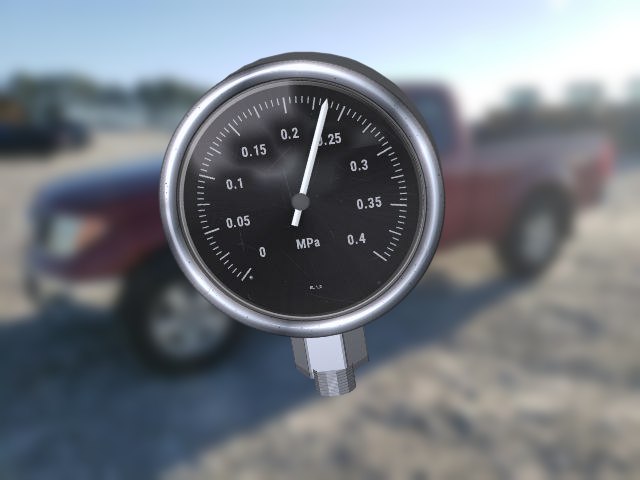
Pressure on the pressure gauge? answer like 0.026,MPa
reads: 0.235,MPa
